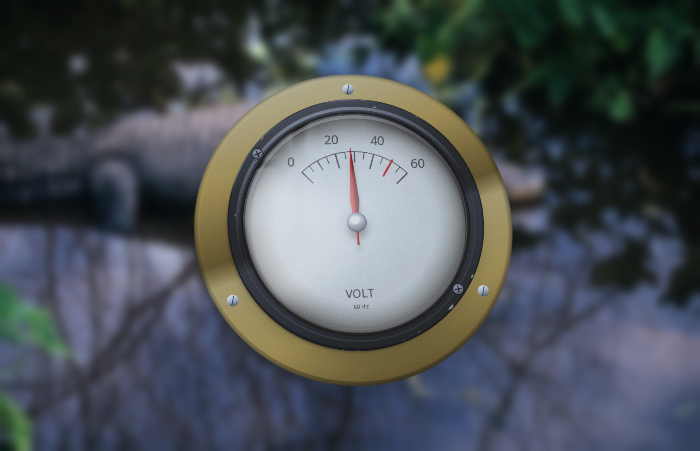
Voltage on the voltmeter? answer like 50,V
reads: 27.5,V
